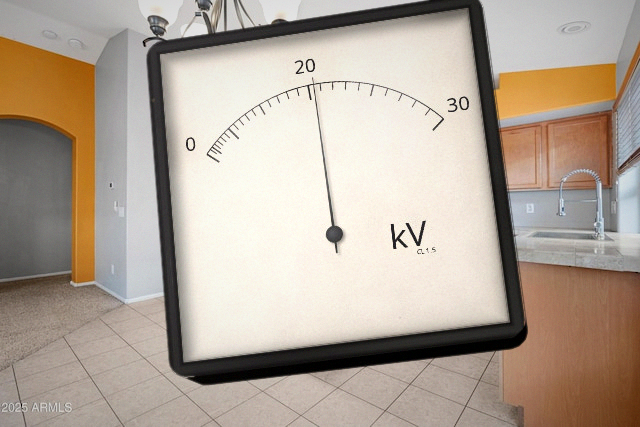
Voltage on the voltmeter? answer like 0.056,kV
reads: 20.5,kV
